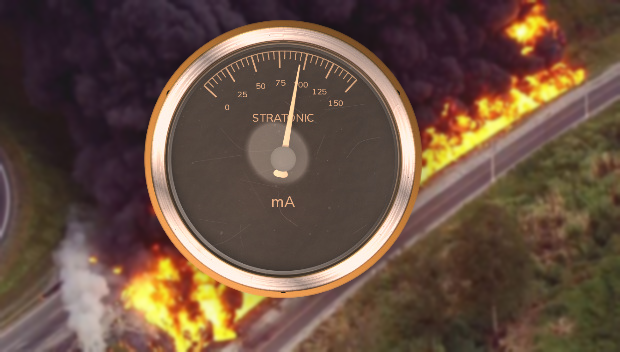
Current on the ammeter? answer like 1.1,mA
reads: 95,mA
